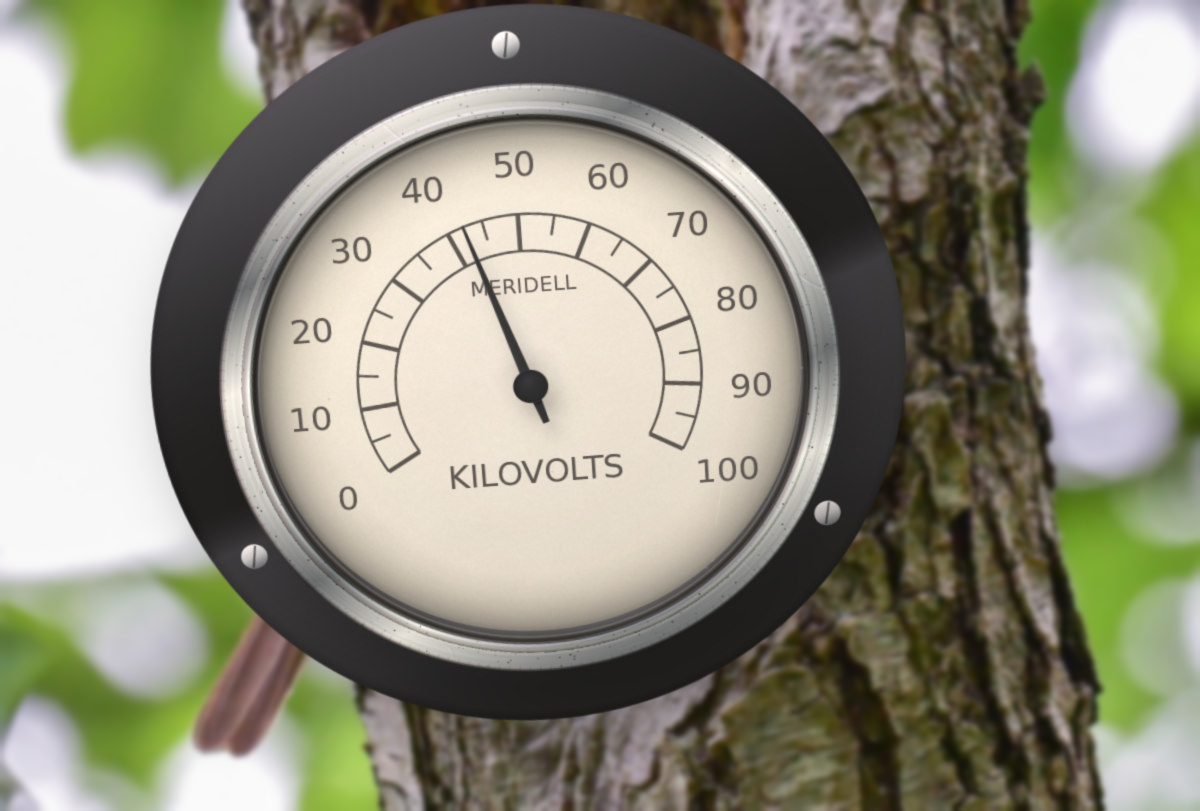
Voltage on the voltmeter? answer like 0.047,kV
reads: 42.5,kV
